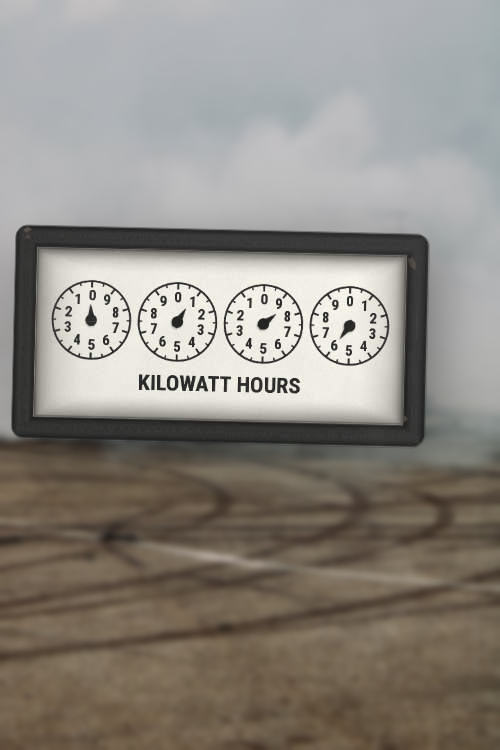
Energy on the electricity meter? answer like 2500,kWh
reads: 86,kWh
